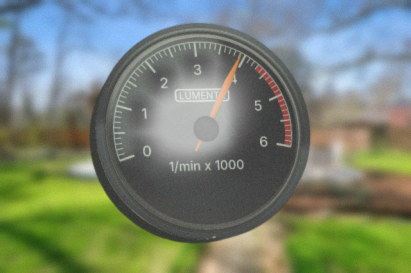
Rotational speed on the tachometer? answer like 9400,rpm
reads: 3900,rpm
